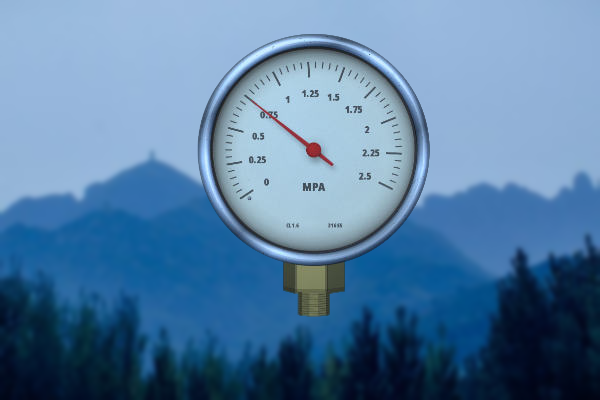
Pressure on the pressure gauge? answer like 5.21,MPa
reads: 0.75,MPa
